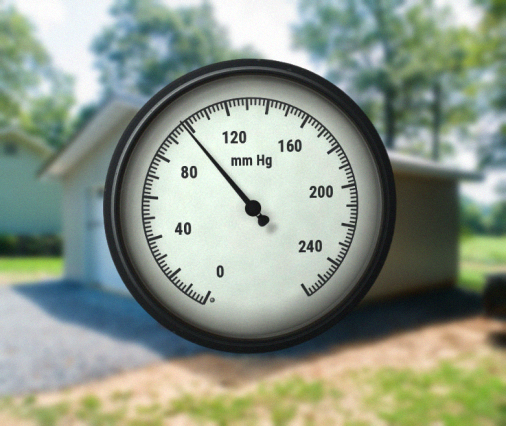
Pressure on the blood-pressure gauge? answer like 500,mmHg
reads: 98,mmHg
